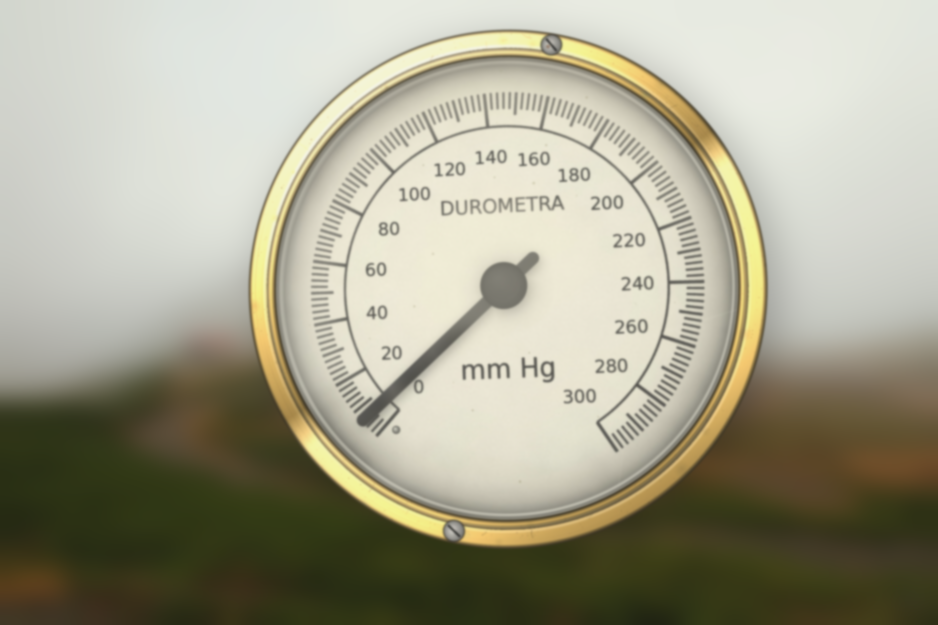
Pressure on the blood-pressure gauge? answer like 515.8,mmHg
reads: 6,mmHg
